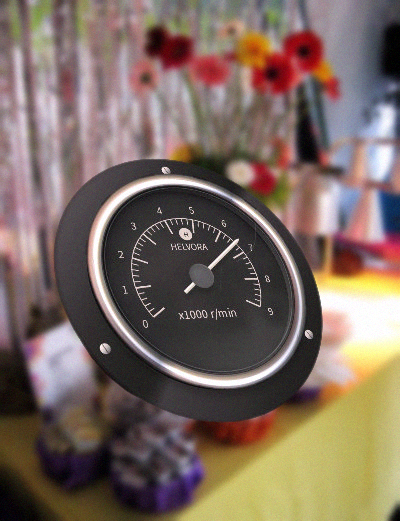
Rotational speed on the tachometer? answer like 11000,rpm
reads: 6600,rpm
